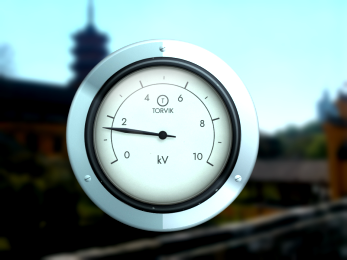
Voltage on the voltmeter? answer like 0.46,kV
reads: 1.5,kV
